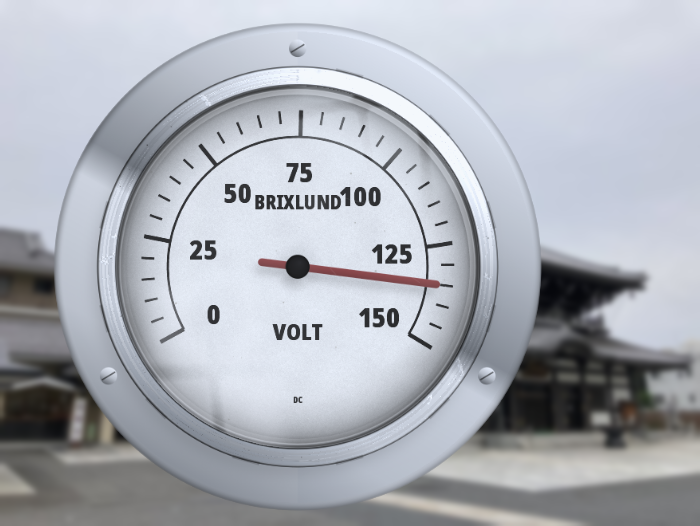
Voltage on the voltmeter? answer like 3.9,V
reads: 135,V
